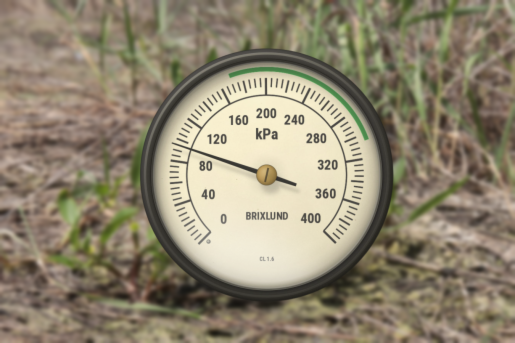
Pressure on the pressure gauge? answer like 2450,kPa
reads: 95,kPa
